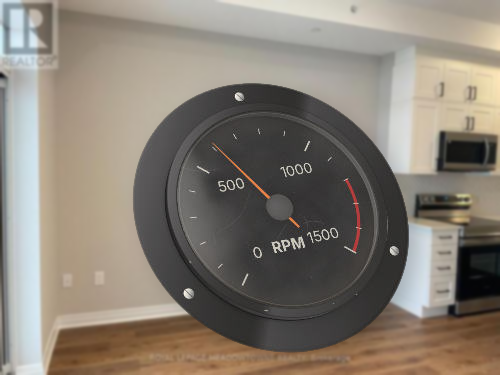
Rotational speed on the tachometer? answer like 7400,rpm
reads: 600,rpm
